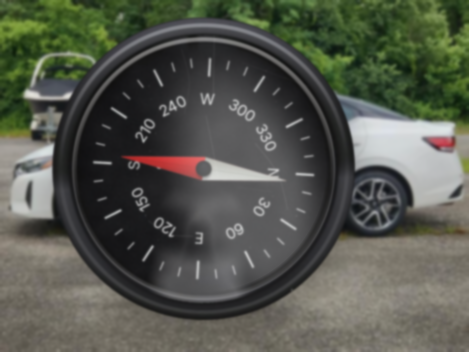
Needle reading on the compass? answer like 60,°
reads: 185,°
